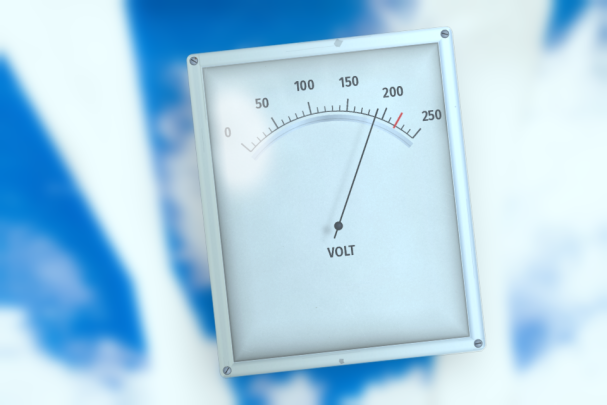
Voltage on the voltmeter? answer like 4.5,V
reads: 190,V
